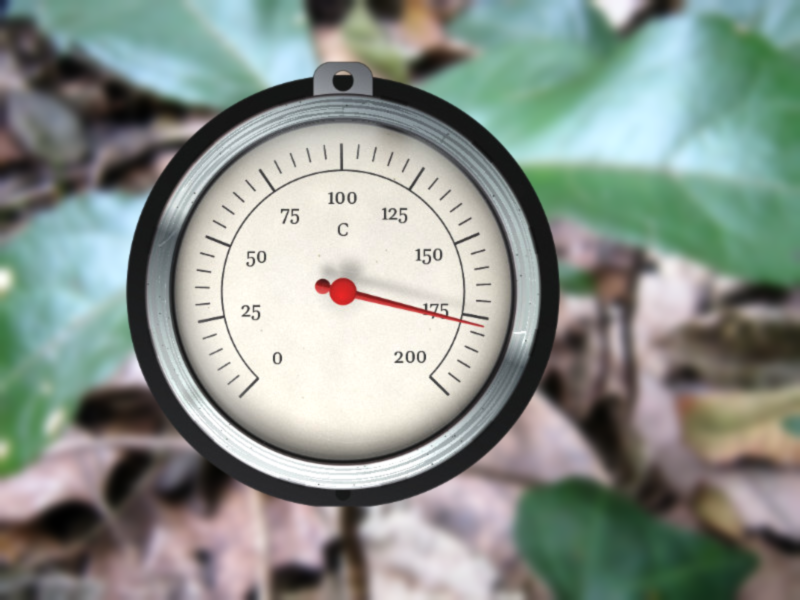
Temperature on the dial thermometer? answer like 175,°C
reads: 177.5,°C
